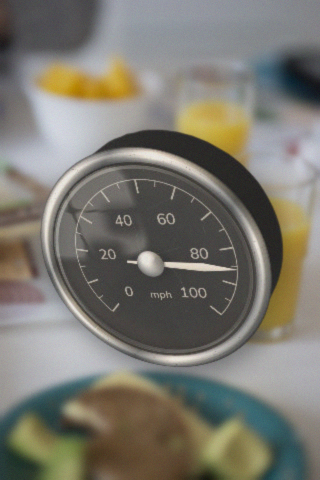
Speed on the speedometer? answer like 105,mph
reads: 85,mph
